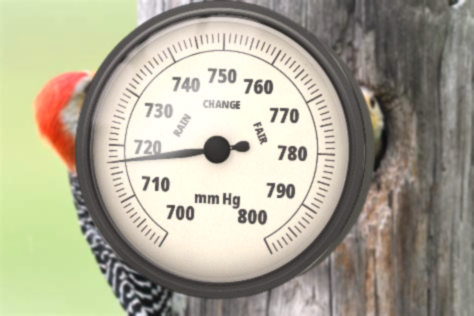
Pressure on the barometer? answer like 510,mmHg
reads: 717,mmHg
